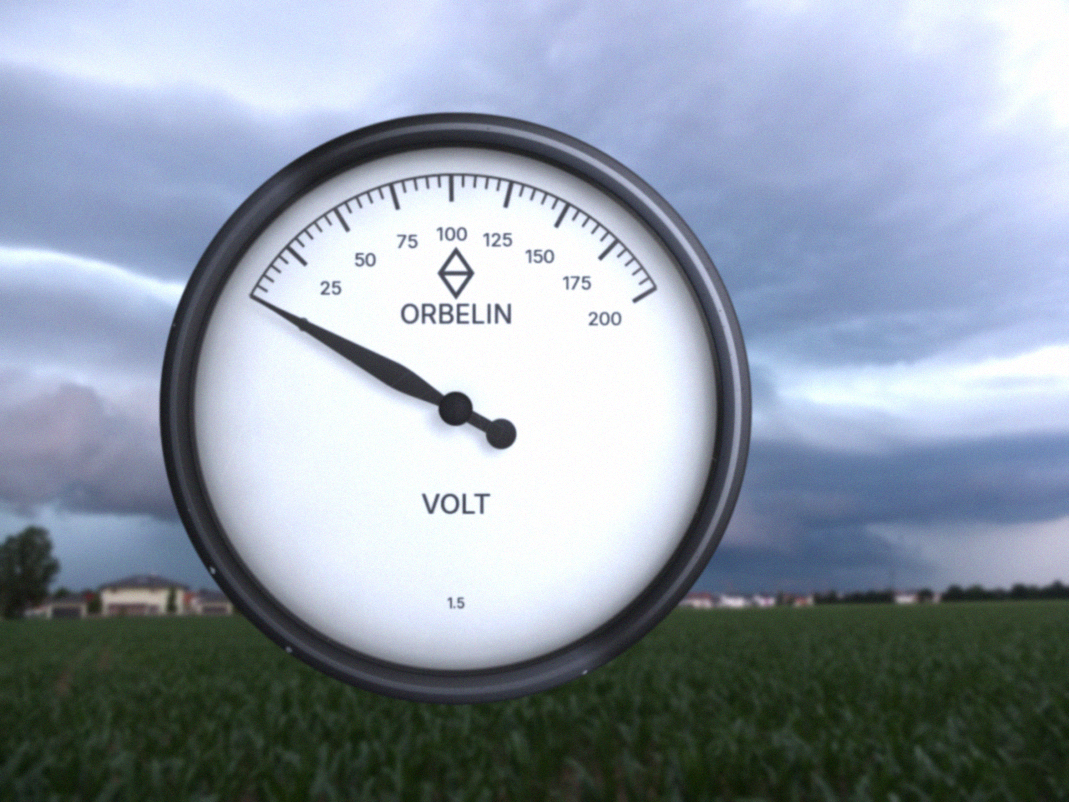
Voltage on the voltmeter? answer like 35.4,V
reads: 0,V
